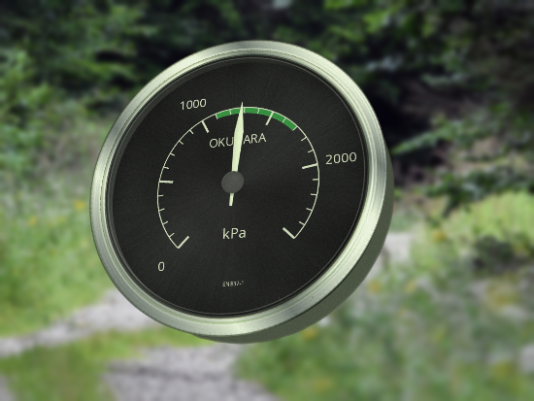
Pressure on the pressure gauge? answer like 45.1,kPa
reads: 1300,kPa
